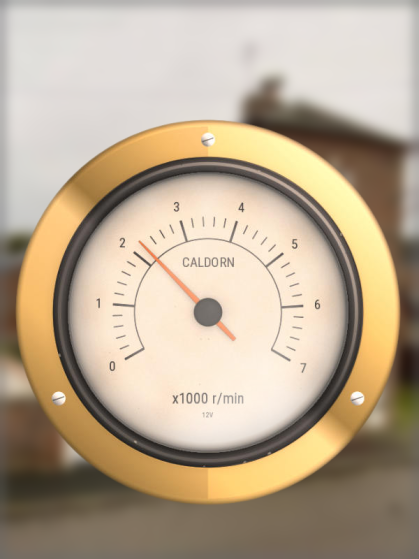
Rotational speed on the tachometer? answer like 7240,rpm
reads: 2200,rpm
